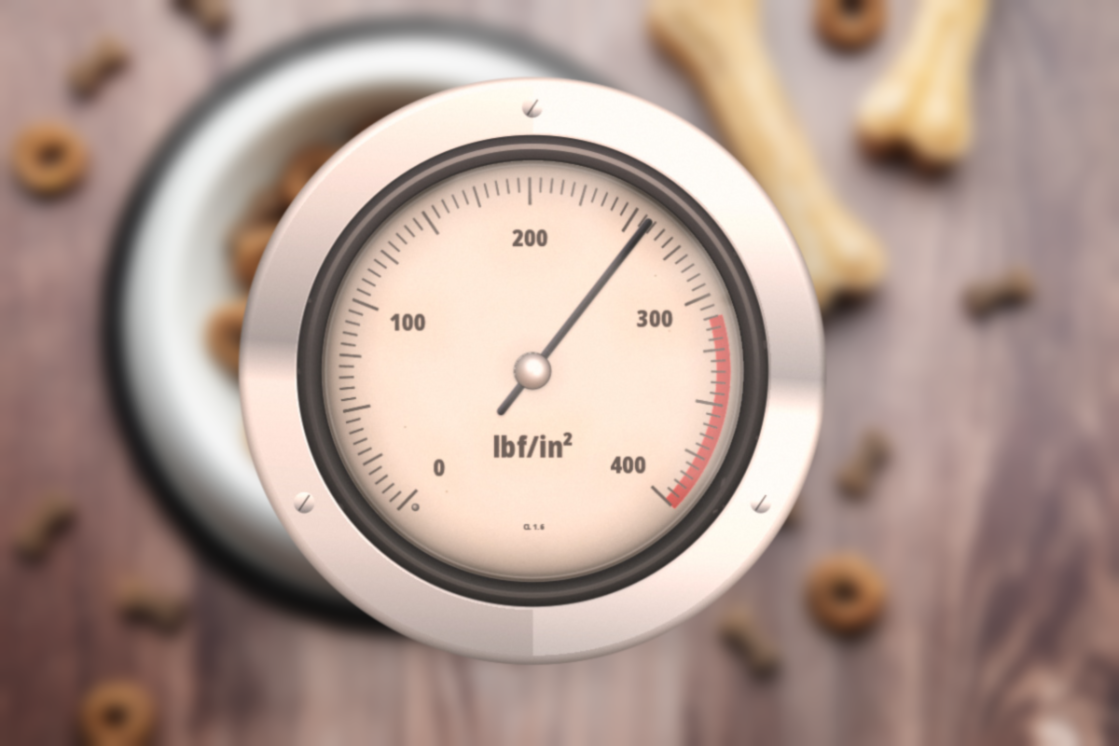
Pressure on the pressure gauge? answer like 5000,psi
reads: 257.5,psi
